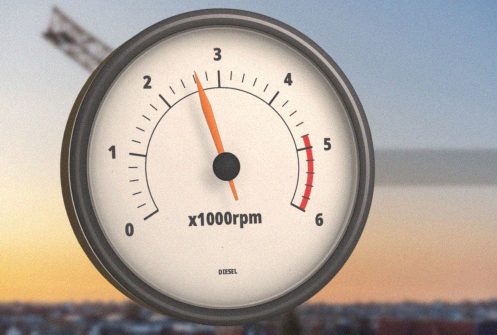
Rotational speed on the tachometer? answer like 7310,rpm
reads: 2600,rpm
